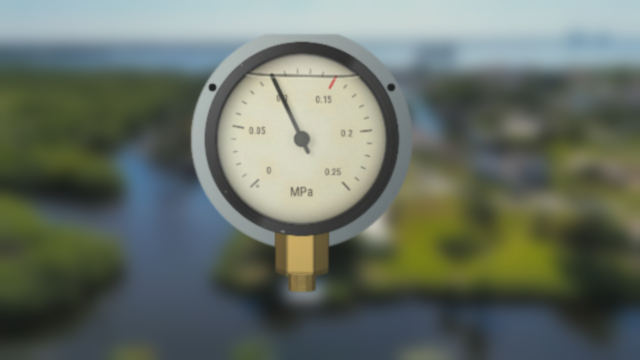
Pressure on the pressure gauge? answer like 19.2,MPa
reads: 0.1,MPa
